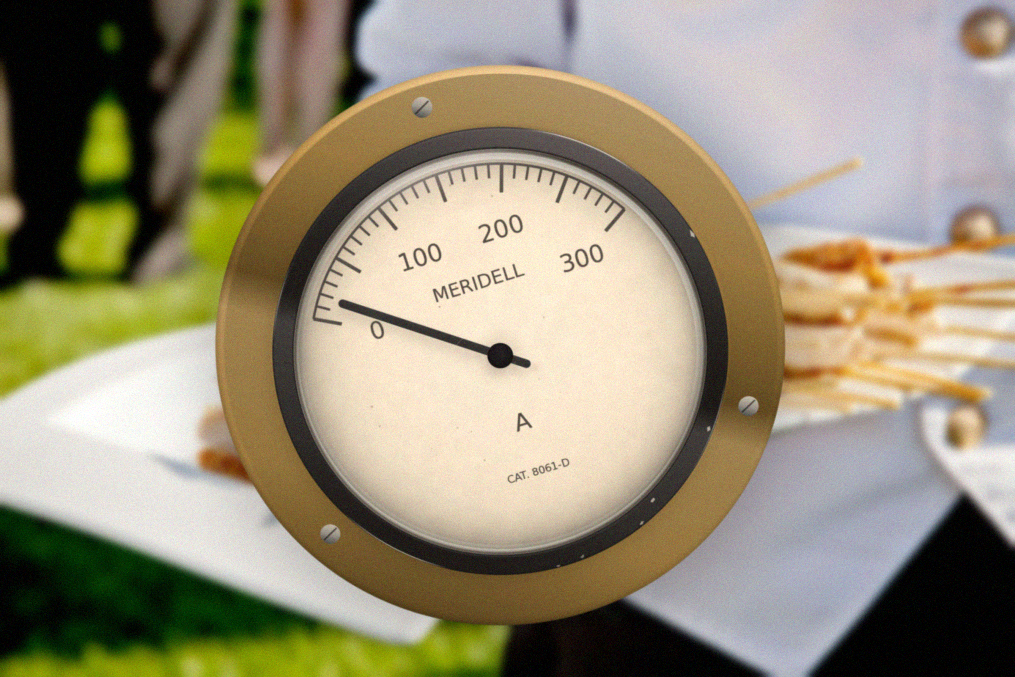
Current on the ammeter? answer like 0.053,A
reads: 20,A
